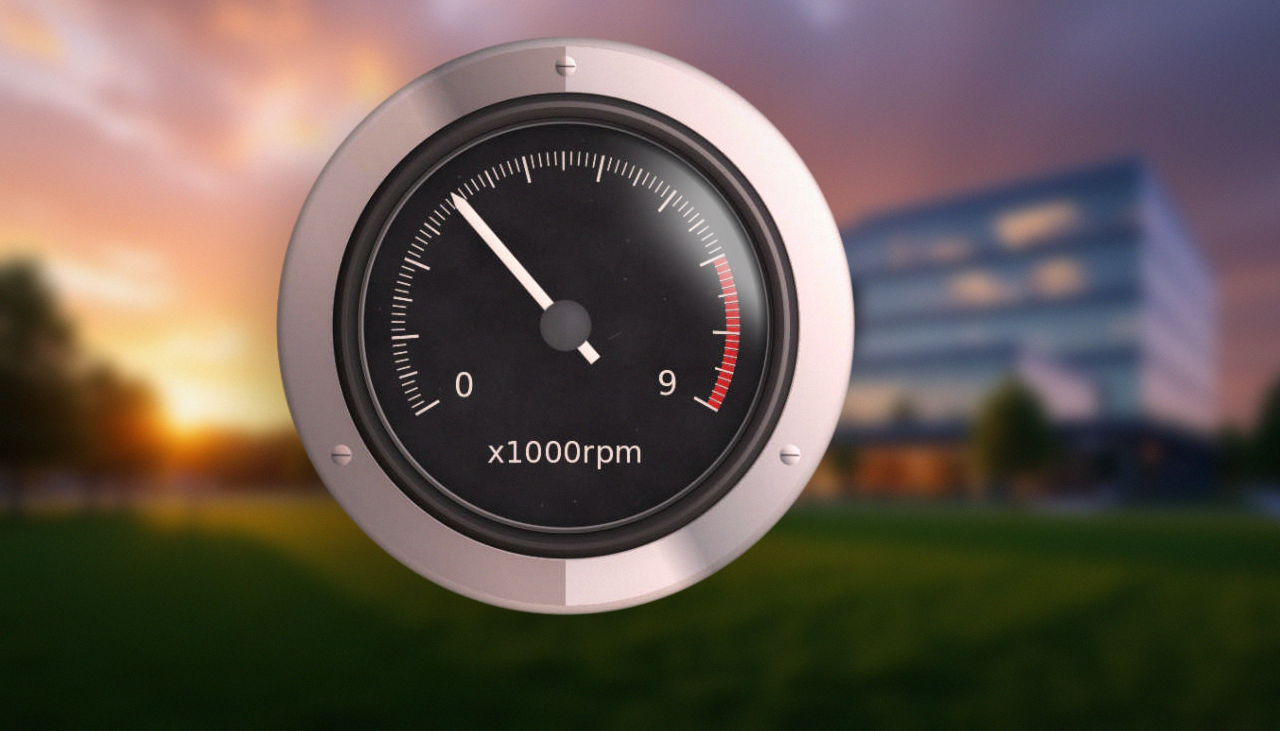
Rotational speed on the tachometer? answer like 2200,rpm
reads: 3000,rpm
